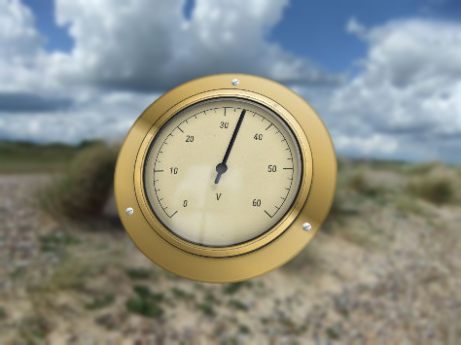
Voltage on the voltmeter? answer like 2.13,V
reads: 34,V
